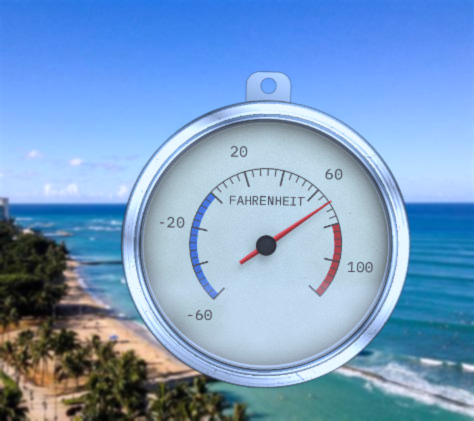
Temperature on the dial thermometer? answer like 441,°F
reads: 68,°F
